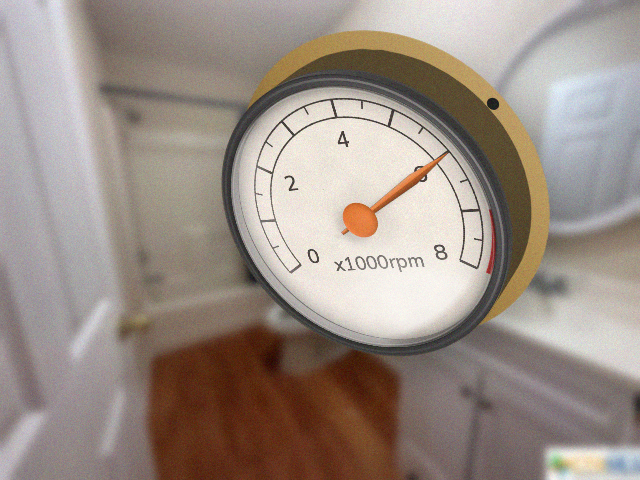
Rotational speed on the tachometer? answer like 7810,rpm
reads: 6000,rpm
